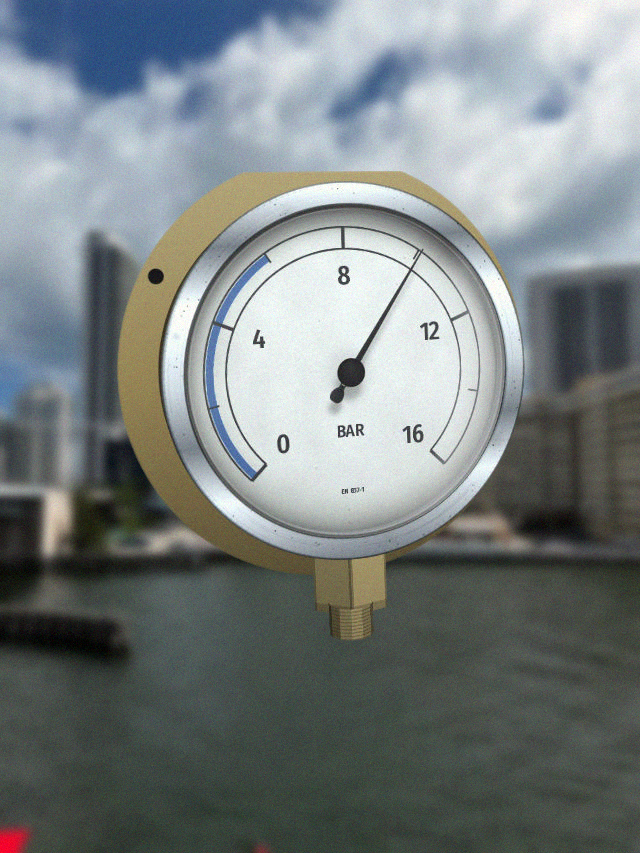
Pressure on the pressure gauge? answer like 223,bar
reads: 10,bar
